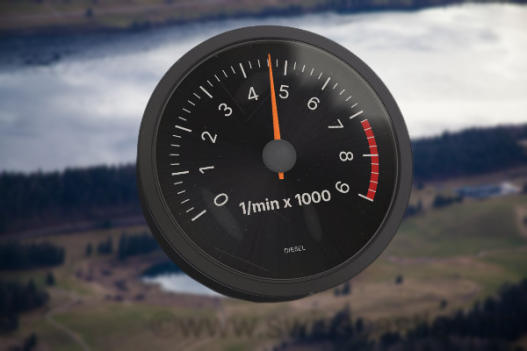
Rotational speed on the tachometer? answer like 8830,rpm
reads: 4600,rpm
